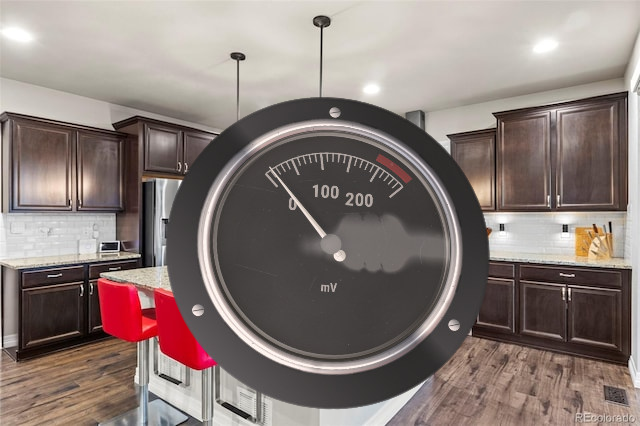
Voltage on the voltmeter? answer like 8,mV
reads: 10,mV
